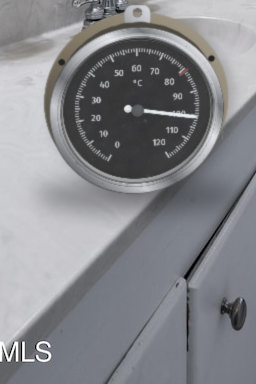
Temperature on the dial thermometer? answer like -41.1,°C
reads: 100,°C
